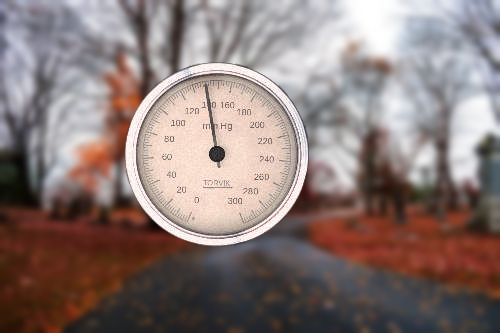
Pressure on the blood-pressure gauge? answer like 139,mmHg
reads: 140,mmHg
